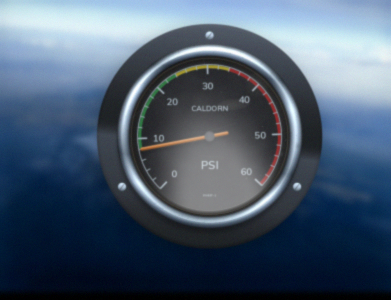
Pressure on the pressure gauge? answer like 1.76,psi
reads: 8,psi
